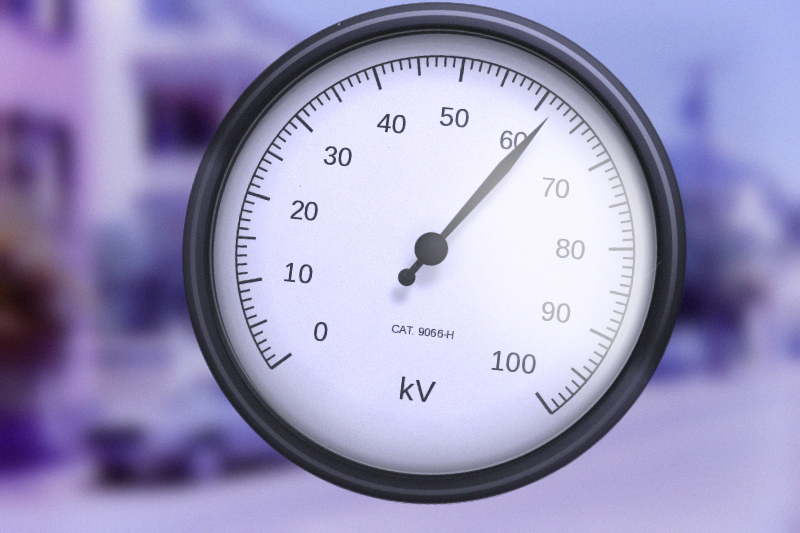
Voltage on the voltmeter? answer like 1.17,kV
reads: 62,kV
